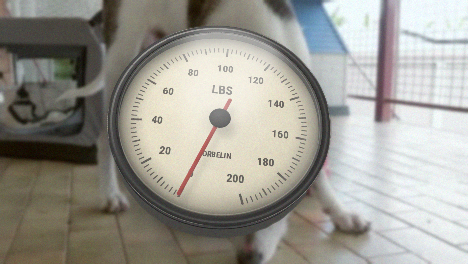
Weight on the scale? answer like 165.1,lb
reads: 0,lb
